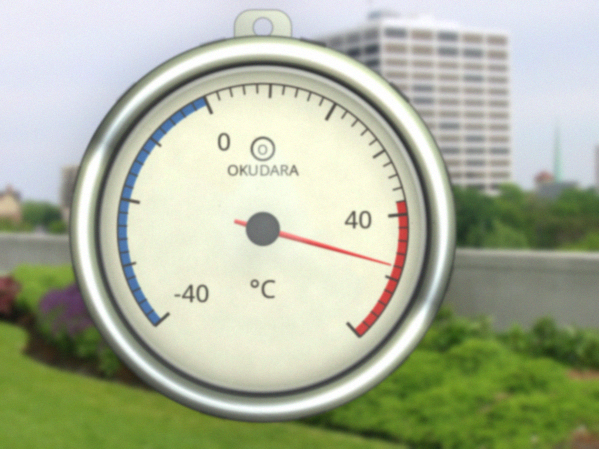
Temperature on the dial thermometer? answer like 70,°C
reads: 48,°C
